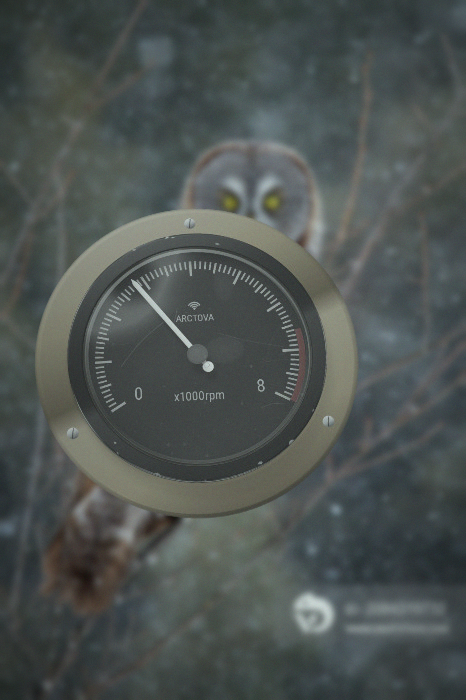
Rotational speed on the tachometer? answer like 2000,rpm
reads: 2800,rpm
